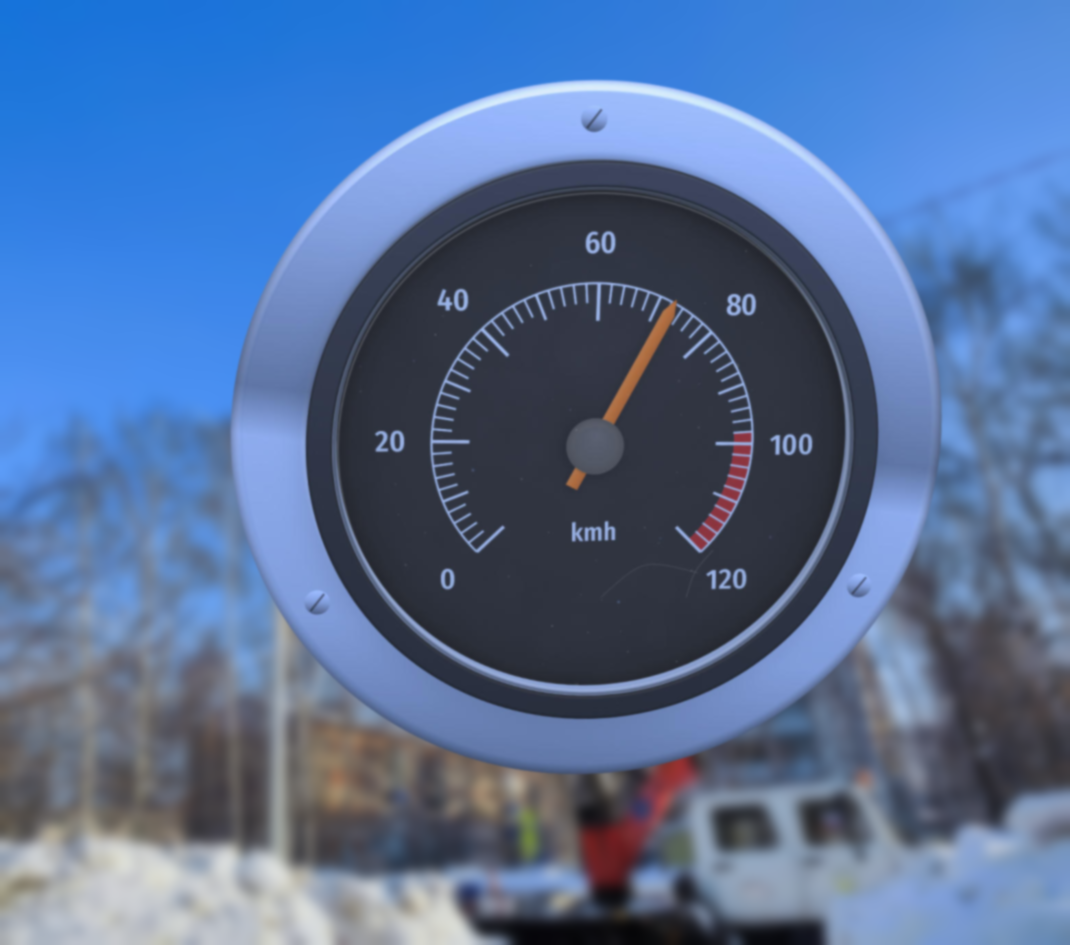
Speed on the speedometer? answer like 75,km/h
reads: 72,km/h
